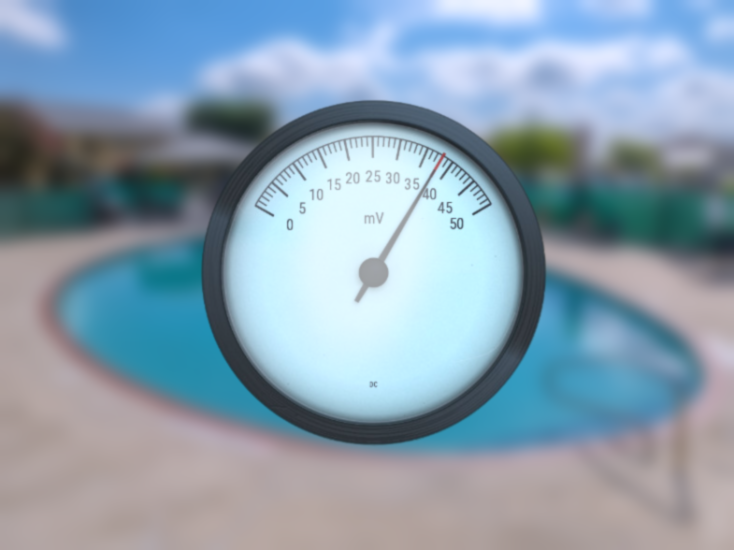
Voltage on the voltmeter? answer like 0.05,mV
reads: 38,mV
